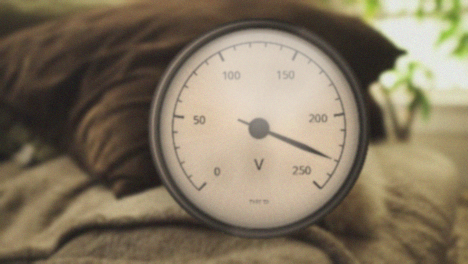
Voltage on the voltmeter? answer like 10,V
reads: 230,V
